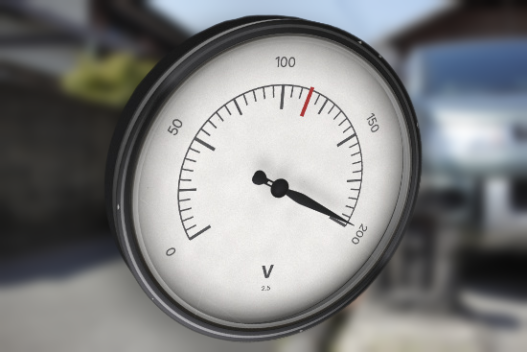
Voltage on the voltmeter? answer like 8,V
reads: 197.5,V
